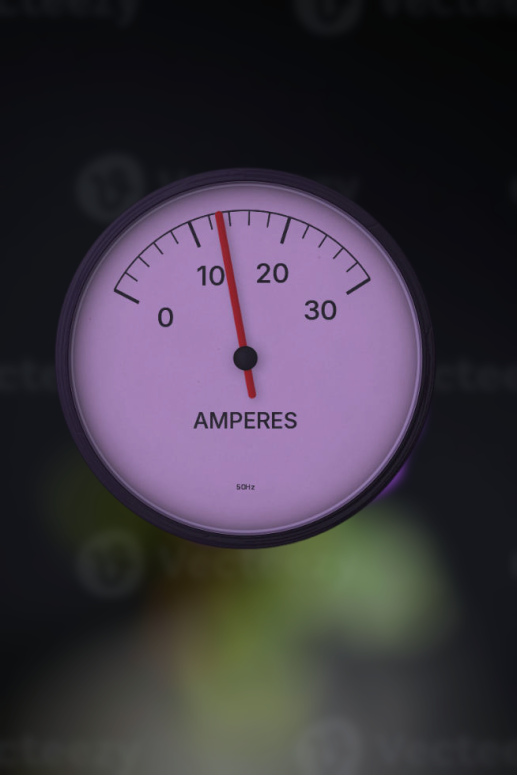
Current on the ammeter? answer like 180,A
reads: 13,A
